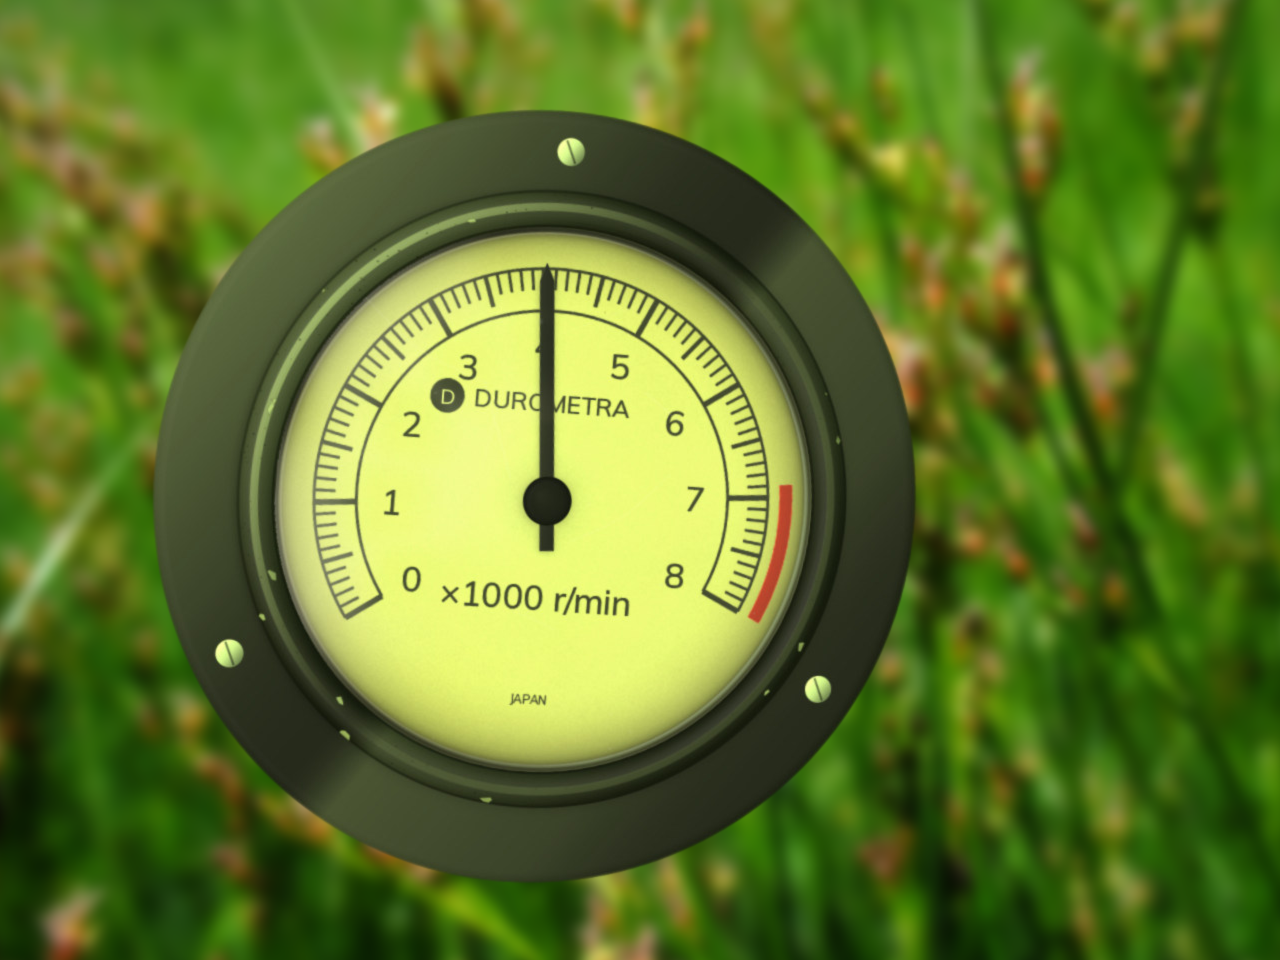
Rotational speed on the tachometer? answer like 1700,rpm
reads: 4000,rpm
